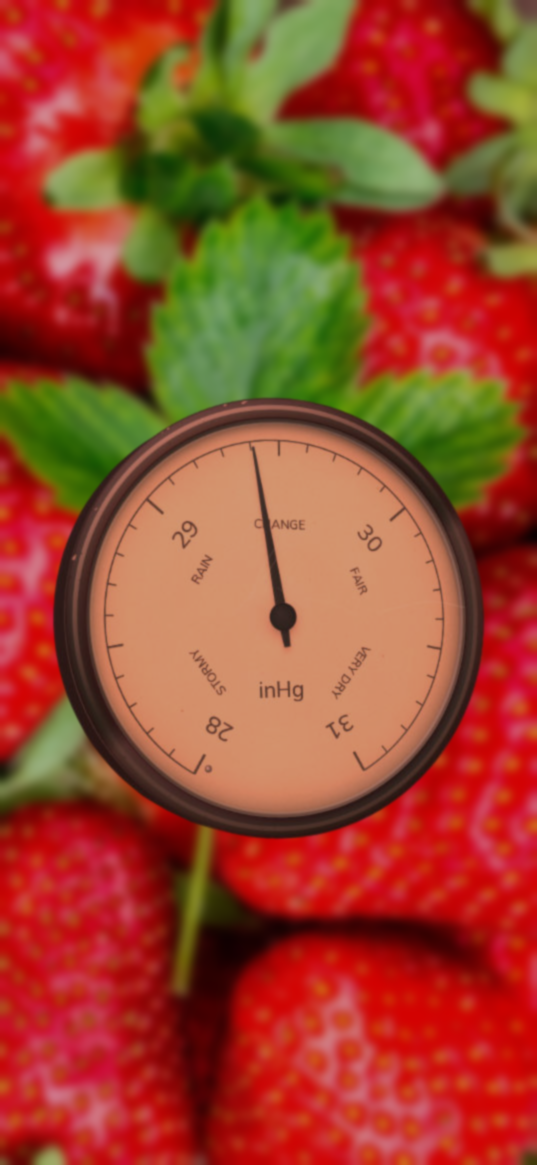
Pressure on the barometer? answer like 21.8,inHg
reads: 29.4,inHg
